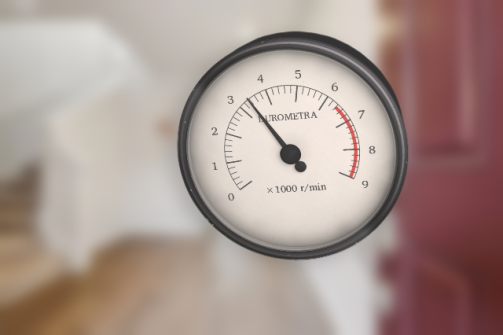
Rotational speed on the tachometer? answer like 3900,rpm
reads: 3400,rpm
